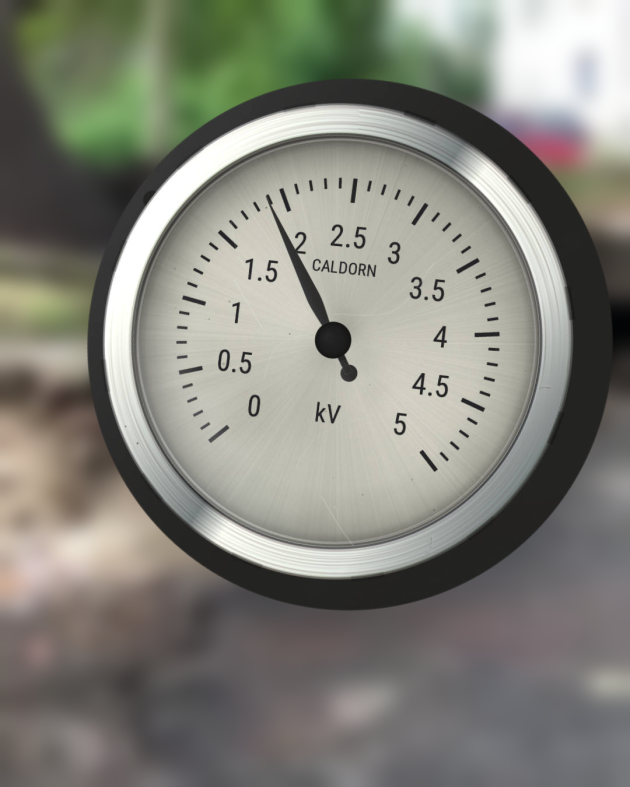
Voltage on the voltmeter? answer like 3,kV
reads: 1.9,kV
